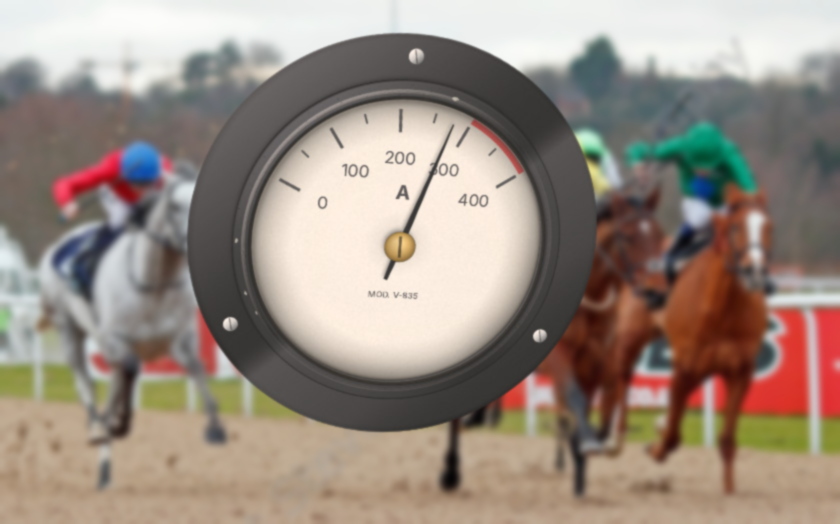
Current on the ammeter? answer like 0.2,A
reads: 275,A
